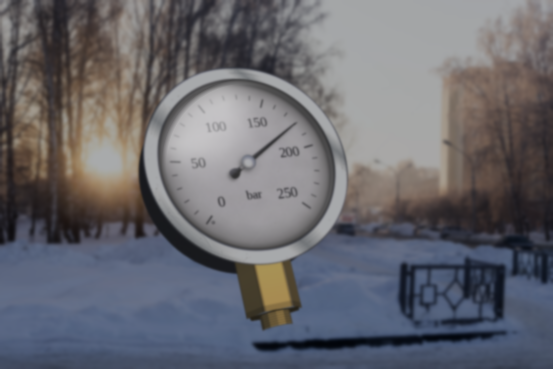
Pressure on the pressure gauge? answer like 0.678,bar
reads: 180,bar
